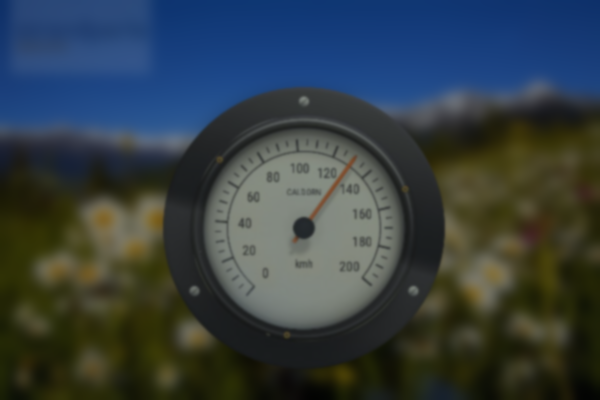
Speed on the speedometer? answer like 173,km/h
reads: 130,km/h
